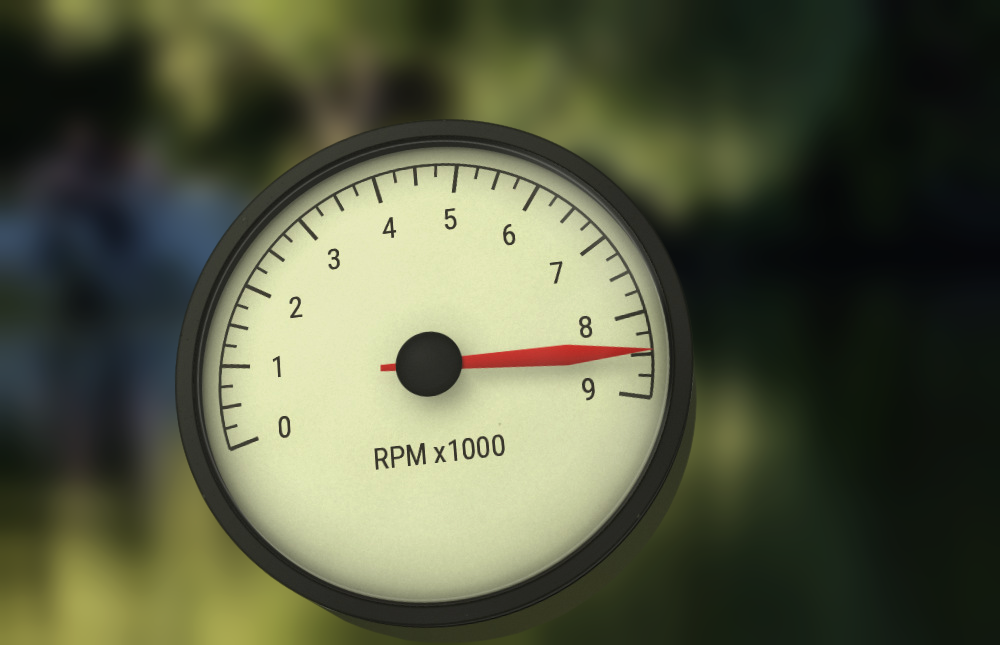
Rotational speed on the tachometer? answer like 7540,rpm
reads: 8500,rpm
